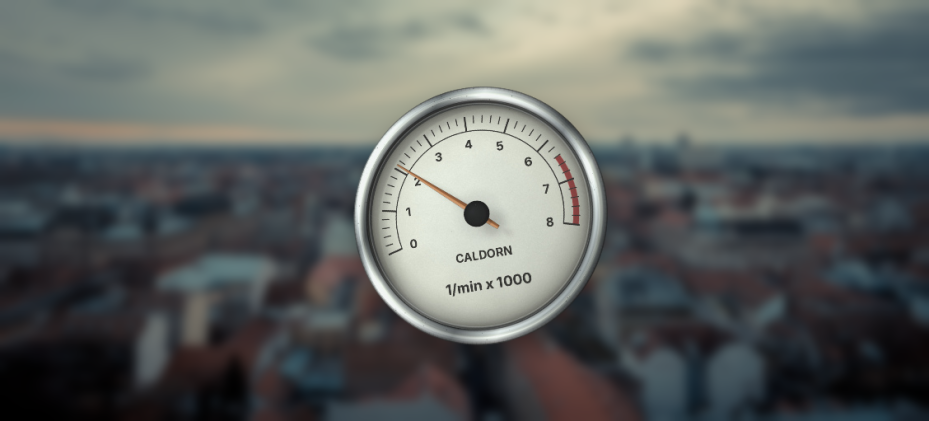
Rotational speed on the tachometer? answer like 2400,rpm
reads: 2100,rpm
